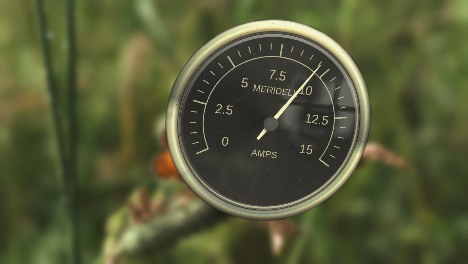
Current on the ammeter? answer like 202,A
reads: 9.5,A
